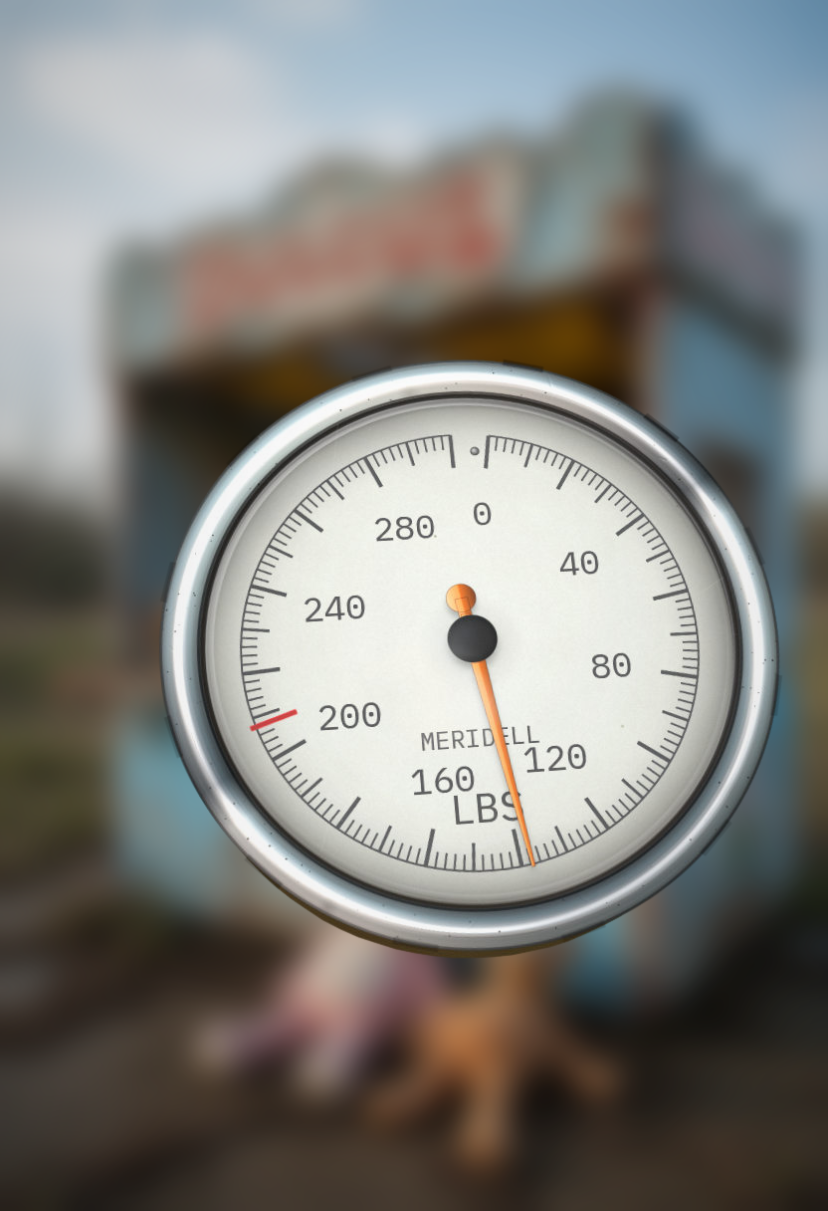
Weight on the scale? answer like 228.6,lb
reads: 138,lb
